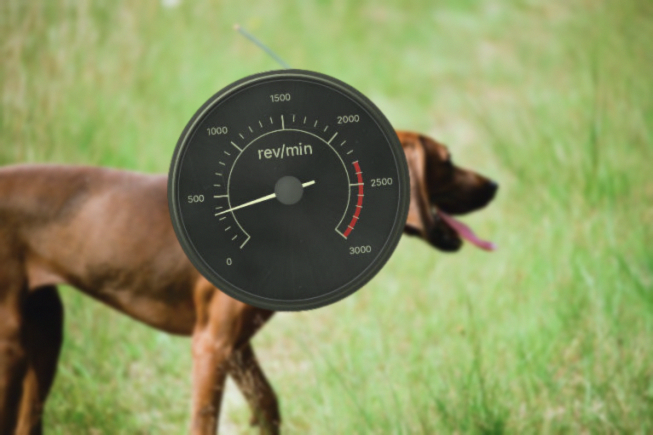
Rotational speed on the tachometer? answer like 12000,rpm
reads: 350,rpm
